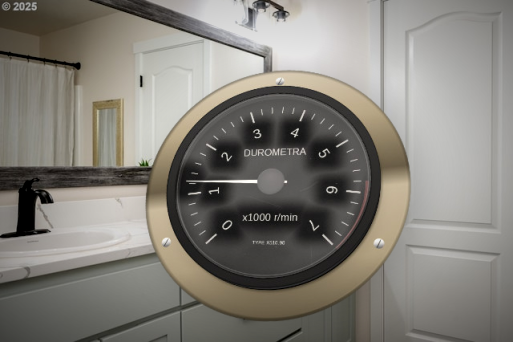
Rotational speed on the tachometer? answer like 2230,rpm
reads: 1200,rpm
